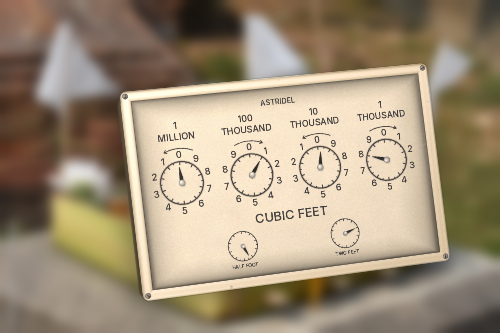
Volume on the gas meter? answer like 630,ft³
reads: 9800,ft³
